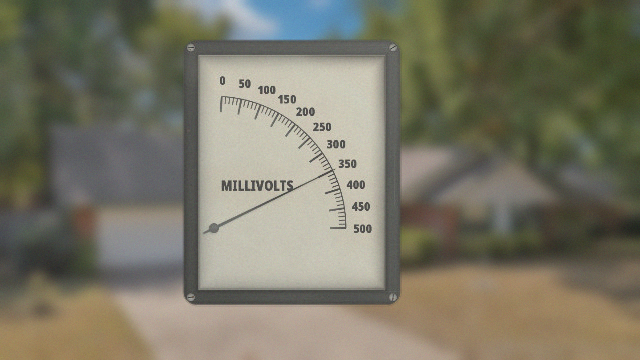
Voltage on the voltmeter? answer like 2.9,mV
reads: 350,mV
